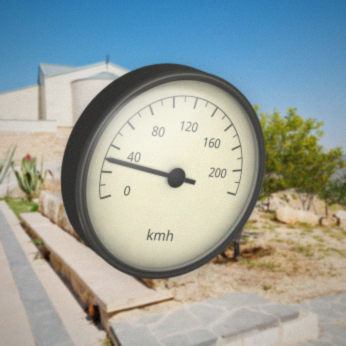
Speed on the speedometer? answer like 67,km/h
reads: 30,km/h
